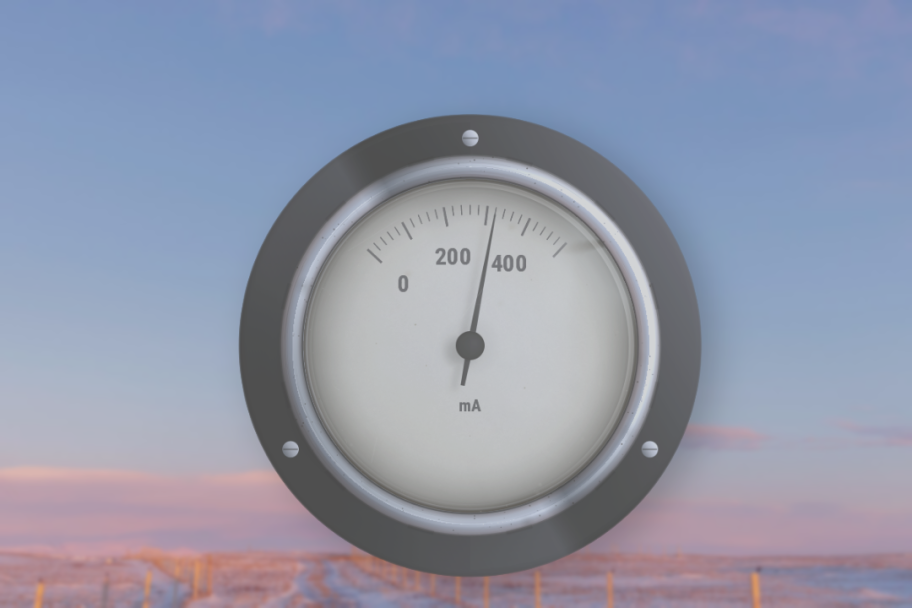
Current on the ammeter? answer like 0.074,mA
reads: 320,mA
